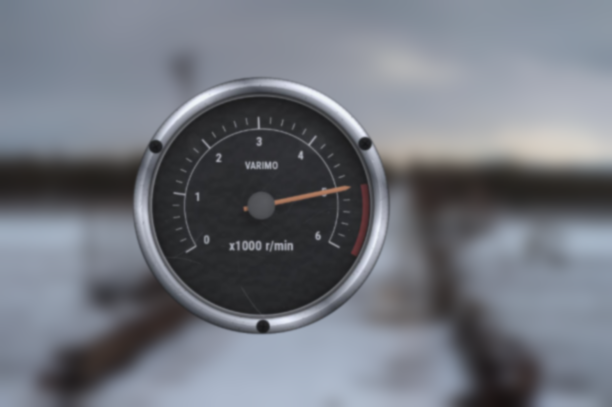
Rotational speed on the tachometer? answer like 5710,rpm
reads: 5000,rpm
